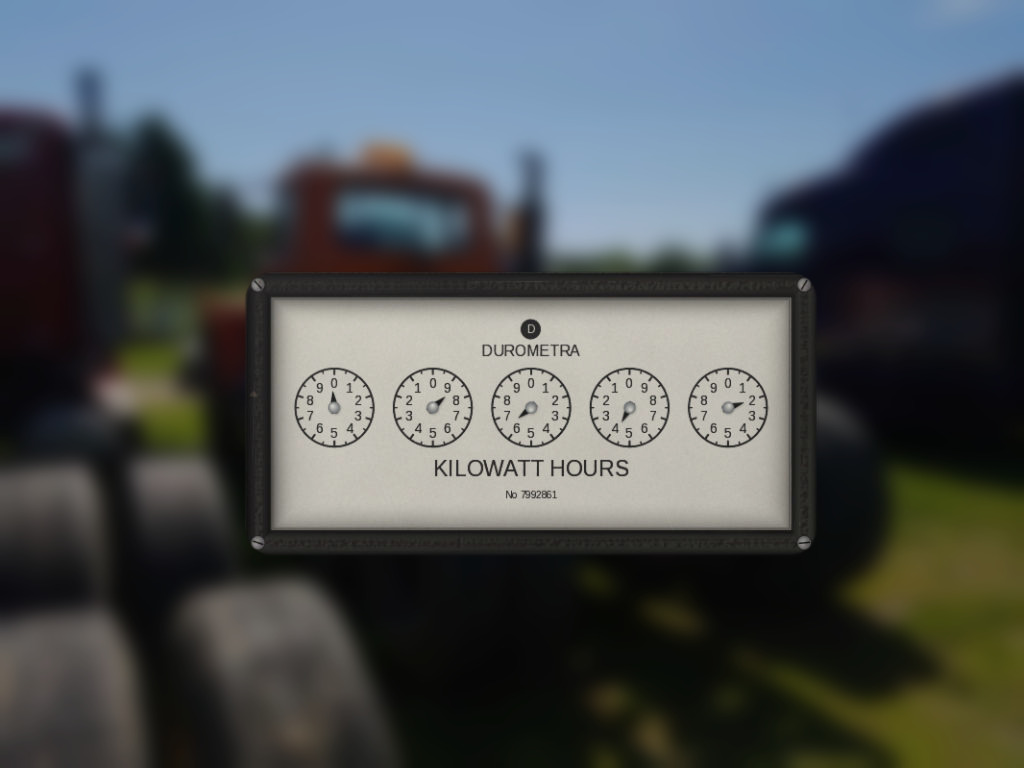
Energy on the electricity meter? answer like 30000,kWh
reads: 98642,kWh
